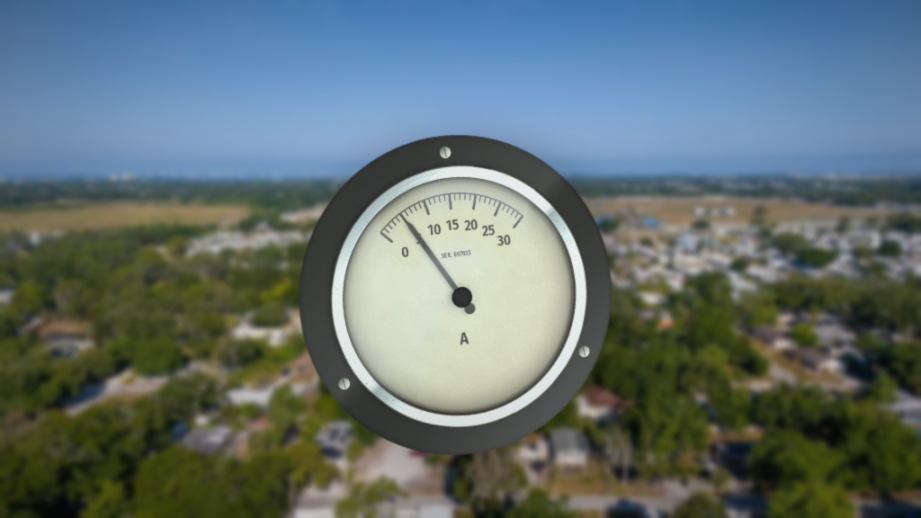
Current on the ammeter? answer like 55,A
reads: 5,A
